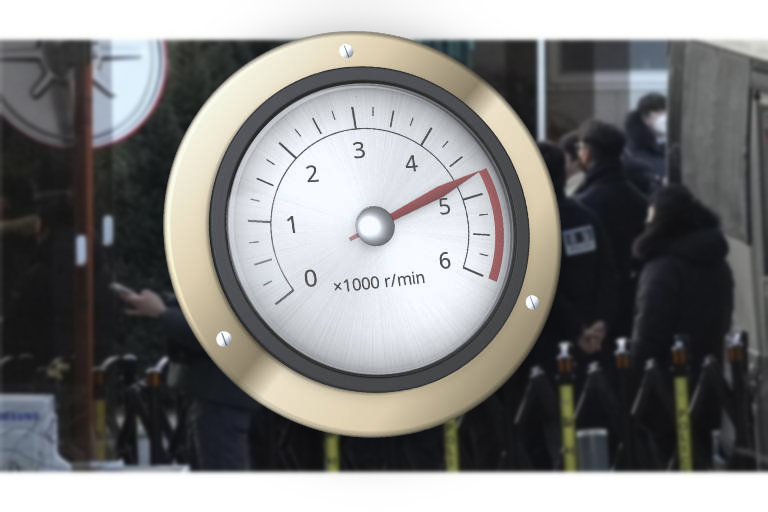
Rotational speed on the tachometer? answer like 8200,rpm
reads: 4750,rpm
